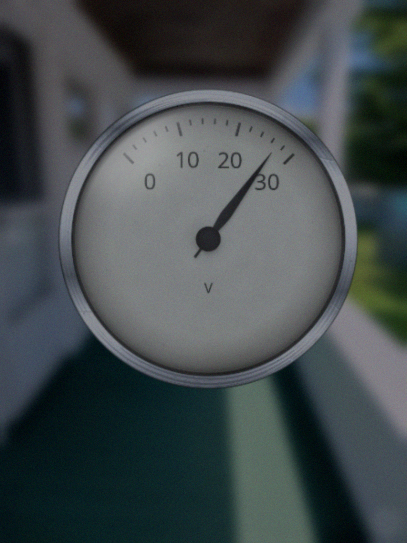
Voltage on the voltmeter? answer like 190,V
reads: 27,V
